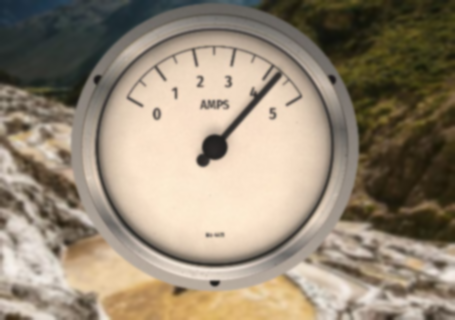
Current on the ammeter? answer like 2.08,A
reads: 4.25,A
